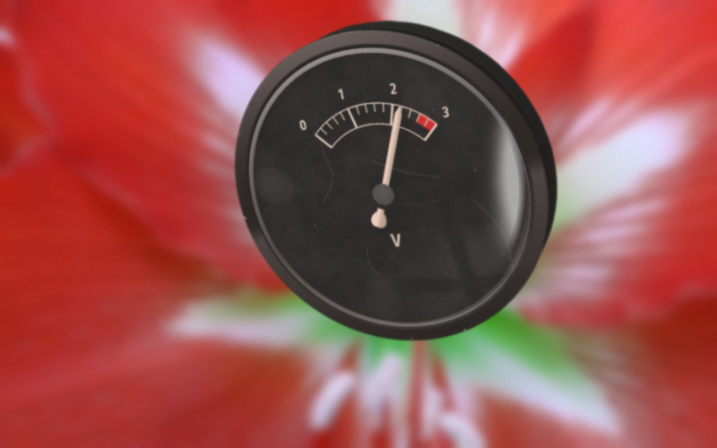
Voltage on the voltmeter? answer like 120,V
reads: 2.2,V
